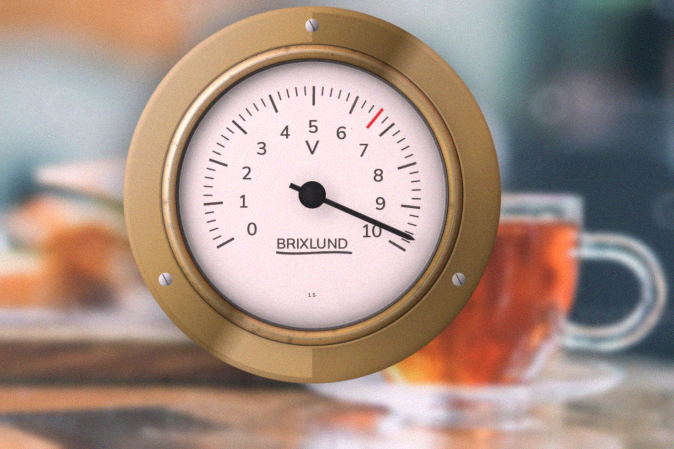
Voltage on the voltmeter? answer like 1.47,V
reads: 9.7,V
